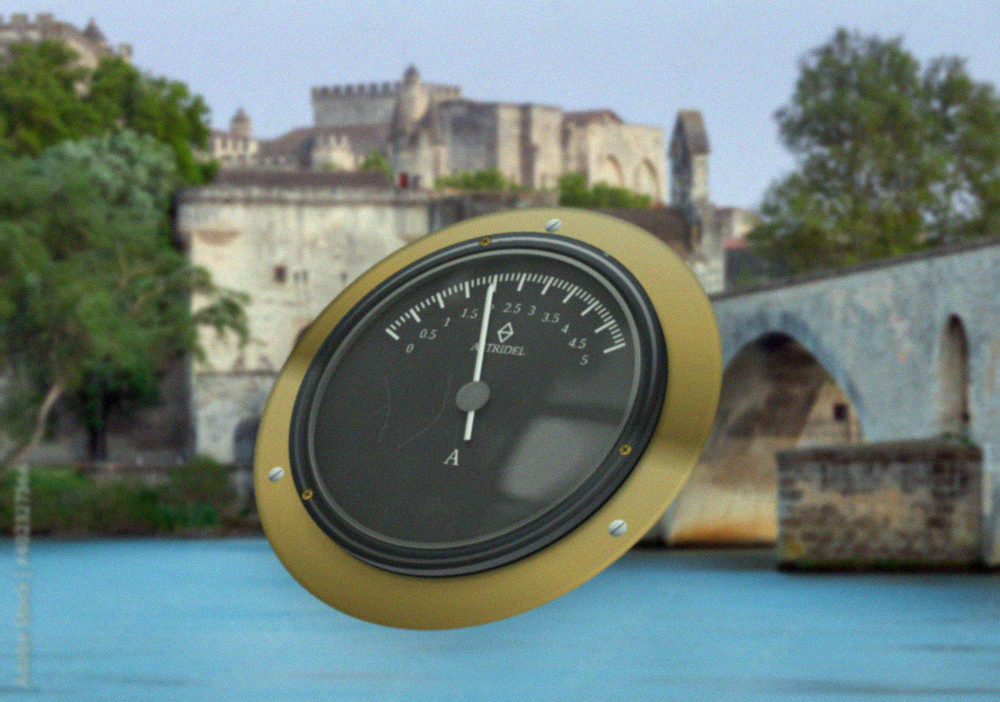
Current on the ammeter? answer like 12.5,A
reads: 2,A
